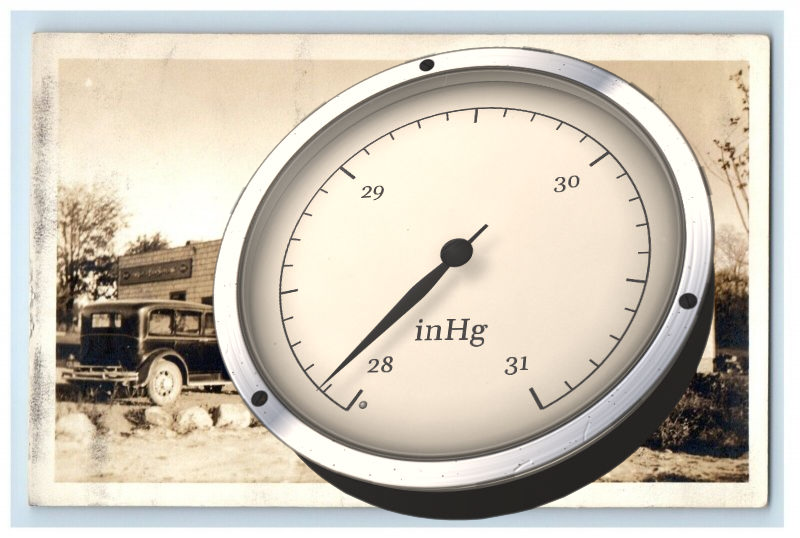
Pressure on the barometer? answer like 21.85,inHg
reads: 28.1,inHg
